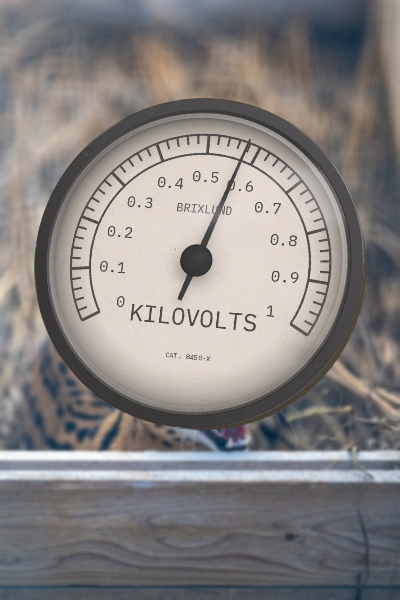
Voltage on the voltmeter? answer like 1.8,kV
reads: 0.58,kV
